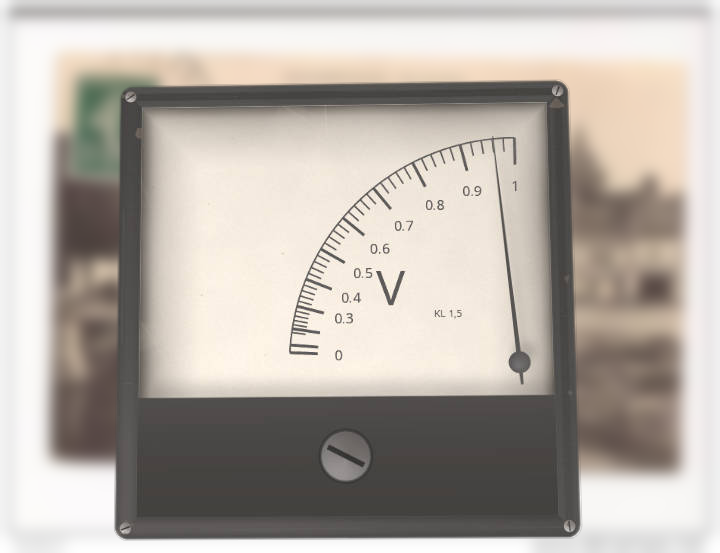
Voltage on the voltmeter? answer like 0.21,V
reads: 0.96,V
